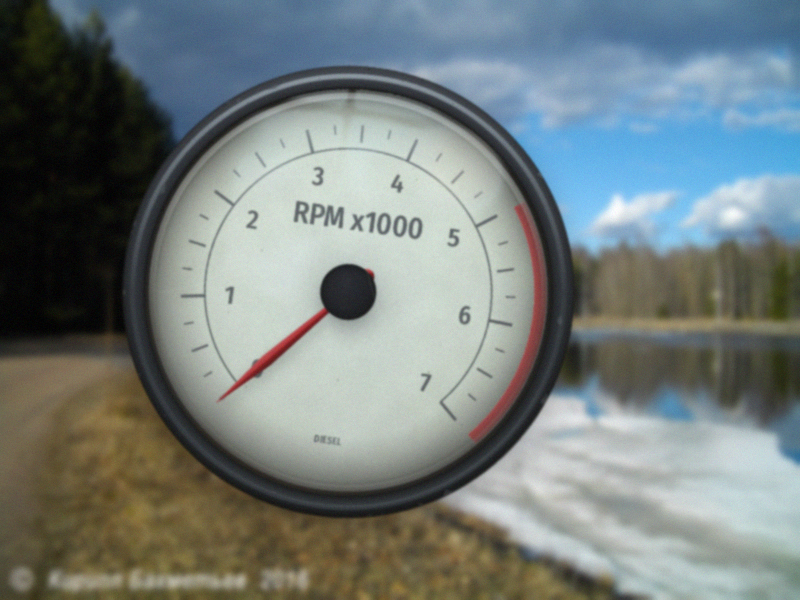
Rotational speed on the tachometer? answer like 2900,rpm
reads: 0,rpm
